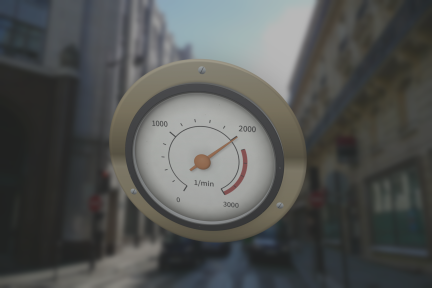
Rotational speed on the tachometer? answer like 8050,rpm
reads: 2000,rpm
